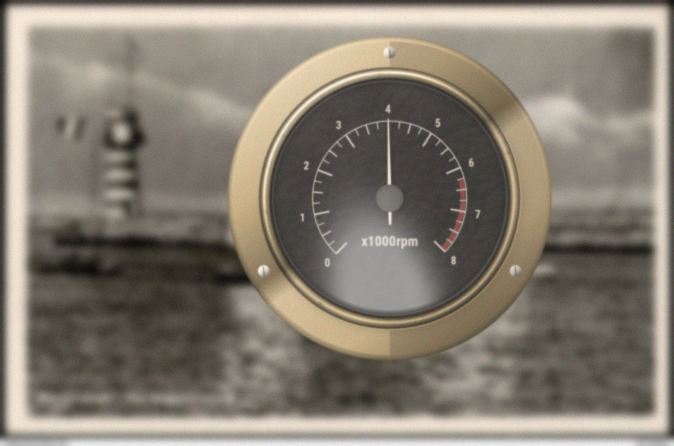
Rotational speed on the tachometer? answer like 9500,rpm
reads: 4000,rpm
